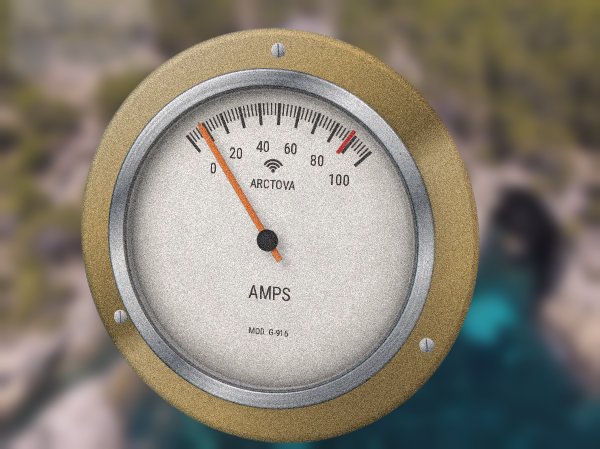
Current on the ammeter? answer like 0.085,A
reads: 10,A
